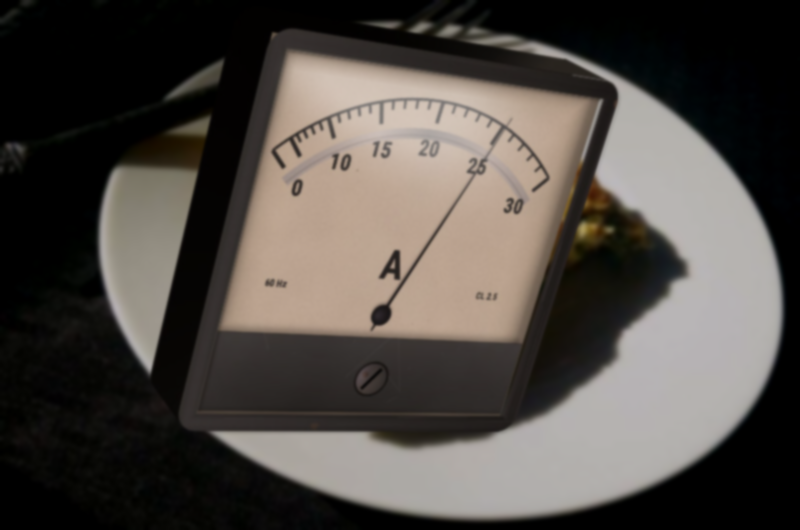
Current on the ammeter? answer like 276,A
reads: 25,A
